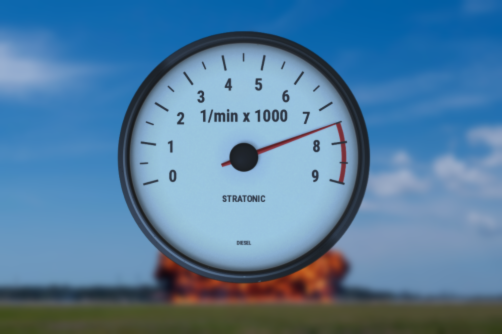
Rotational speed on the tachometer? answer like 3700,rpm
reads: 7500,rpm
